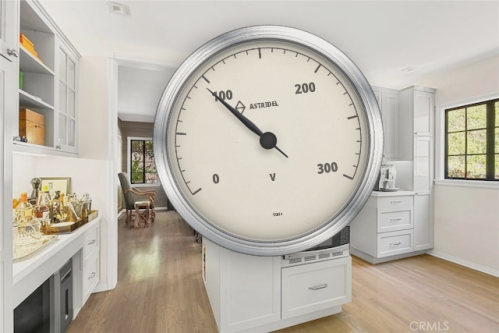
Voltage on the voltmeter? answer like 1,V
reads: 95,V
